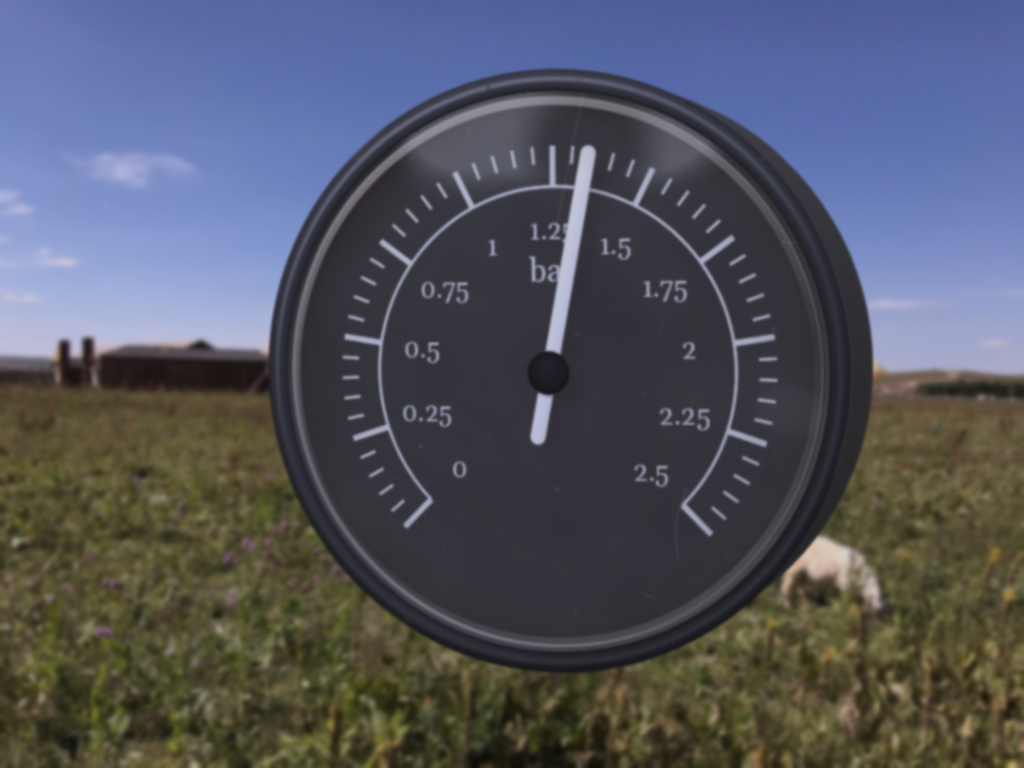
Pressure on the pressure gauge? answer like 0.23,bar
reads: 1.35,bar
